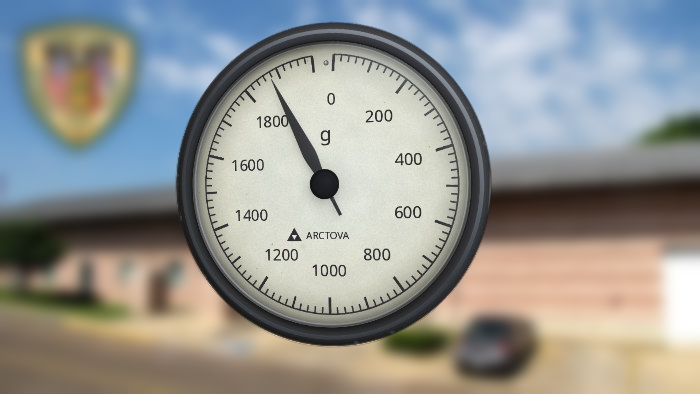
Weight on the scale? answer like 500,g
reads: 1880,g
